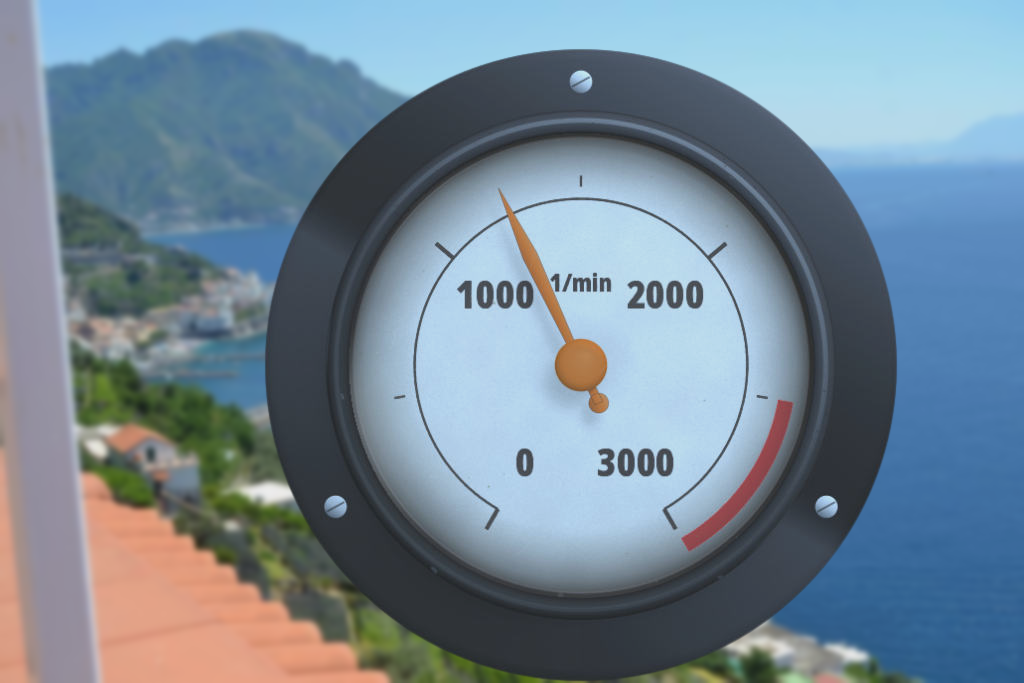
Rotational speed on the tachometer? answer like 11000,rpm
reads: 1250,rpm
